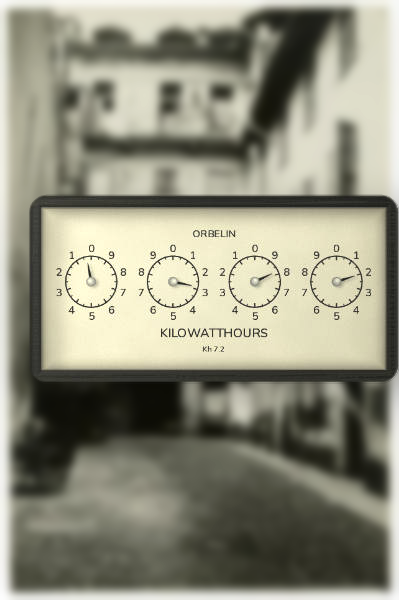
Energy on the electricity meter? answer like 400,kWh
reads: 282,kWh
